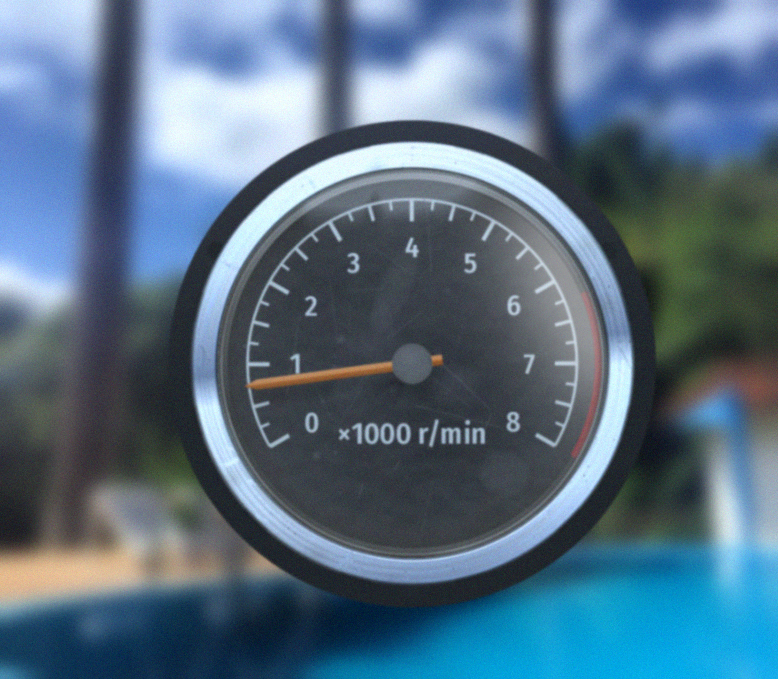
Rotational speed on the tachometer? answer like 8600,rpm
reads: 750,rpm
